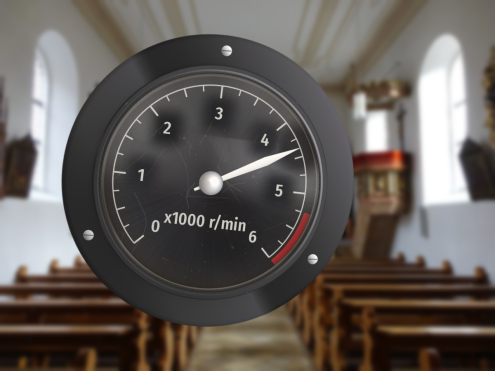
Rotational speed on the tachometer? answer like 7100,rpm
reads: 4375,rpm
